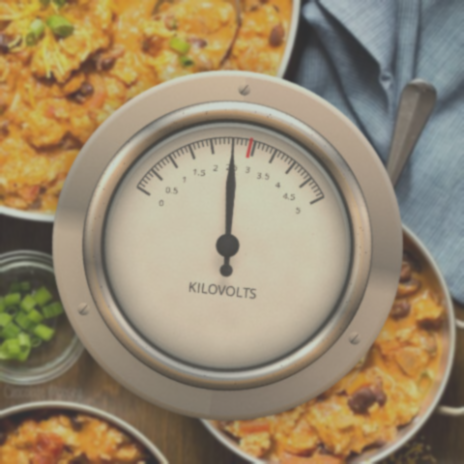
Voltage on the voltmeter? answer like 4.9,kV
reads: 2.5,kV
